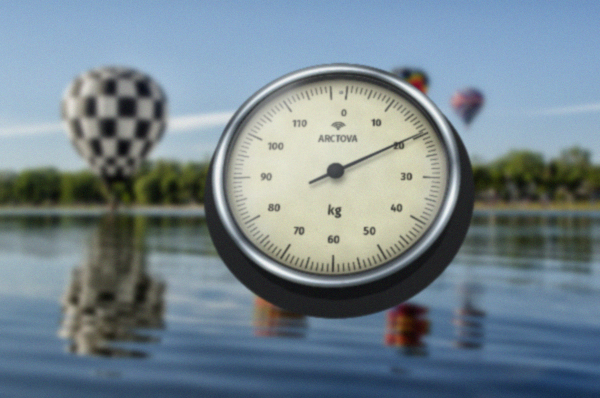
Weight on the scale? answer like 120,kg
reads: 20,kg
